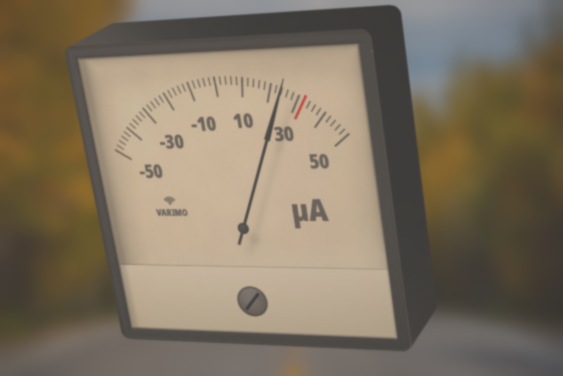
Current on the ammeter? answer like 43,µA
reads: 24,µA
